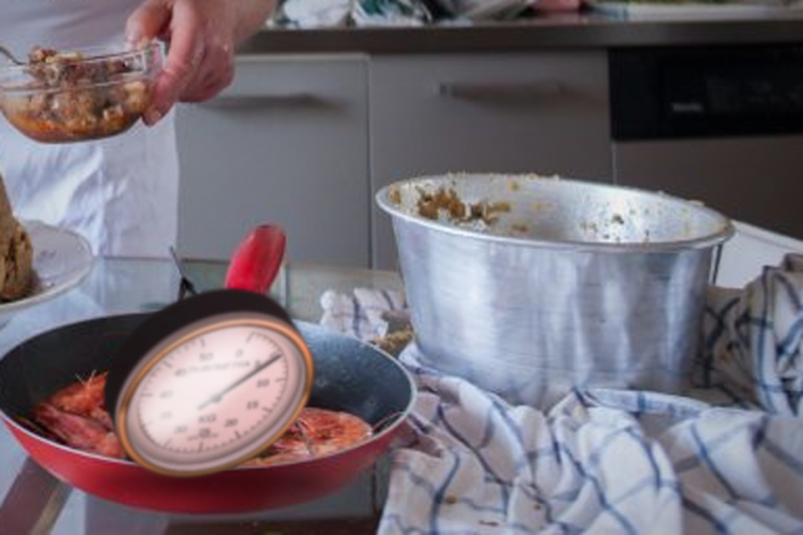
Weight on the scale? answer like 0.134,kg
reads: 5,kg
